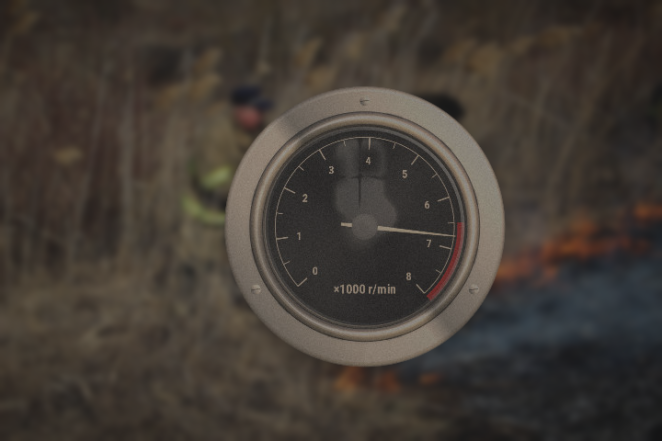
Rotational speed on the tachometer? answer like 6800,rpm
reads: 6750,rpm
